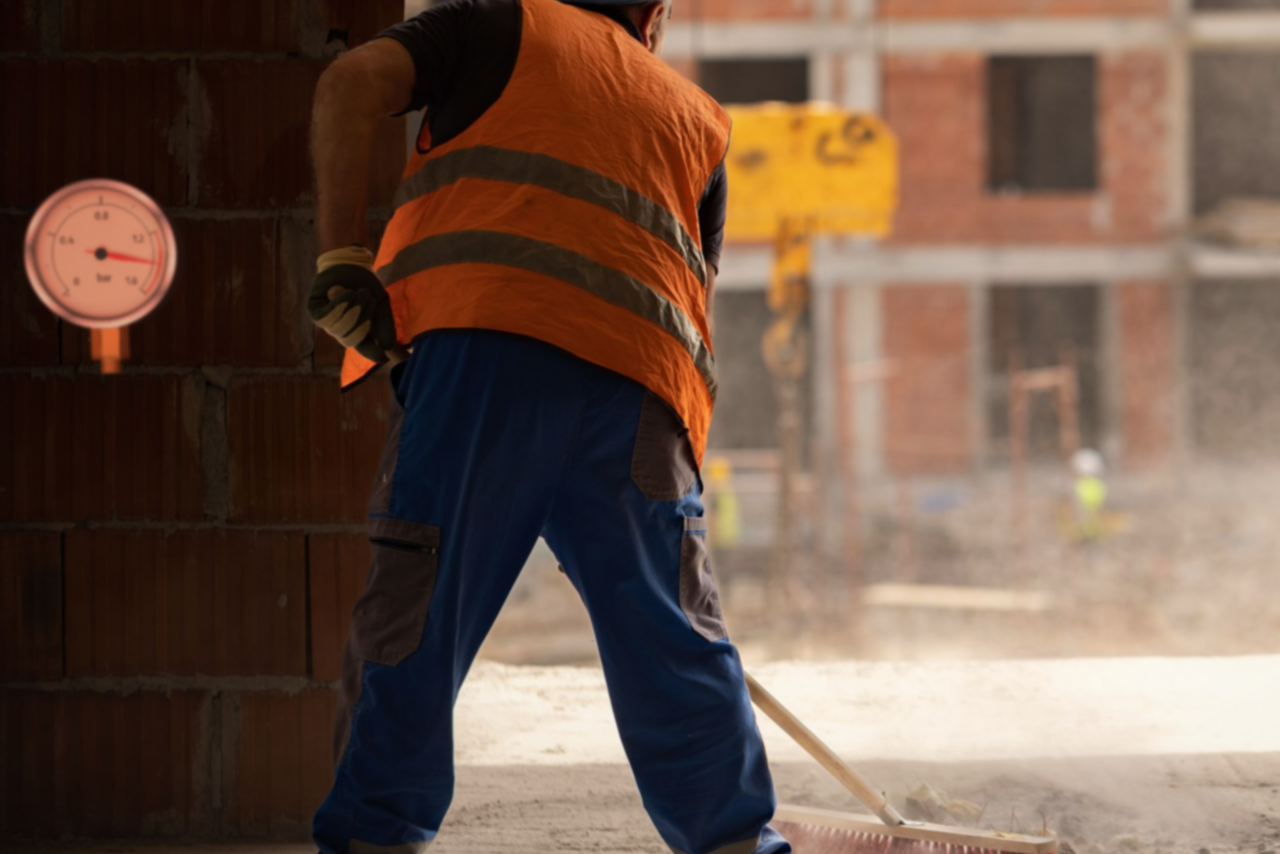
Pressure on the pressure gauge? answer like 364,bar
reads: 1.4,bar
